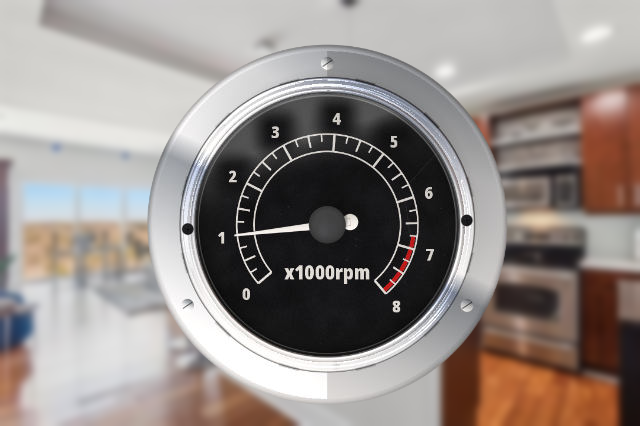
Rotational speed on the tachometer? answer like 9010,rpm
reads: 1000,rpm
